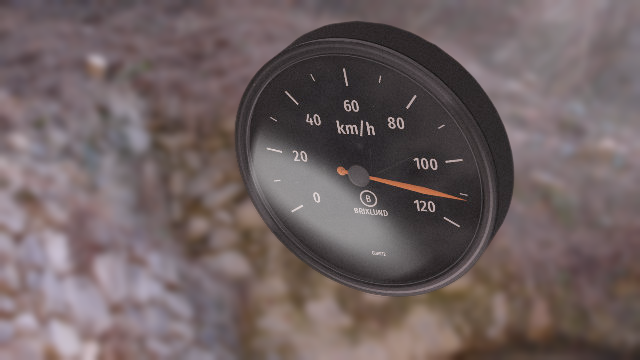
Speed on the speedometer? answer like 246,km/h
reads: 110,km/h
